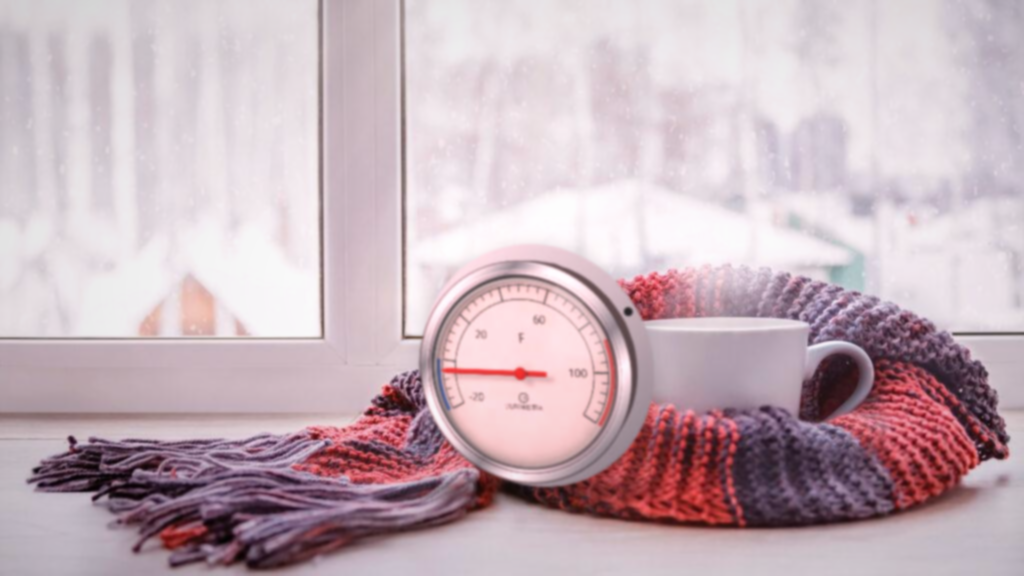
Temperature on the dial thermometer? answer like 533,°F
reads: -4,°F
